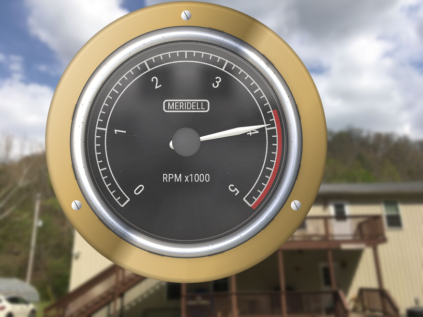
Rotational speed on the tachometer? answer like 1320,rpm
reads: 3950,rpm
